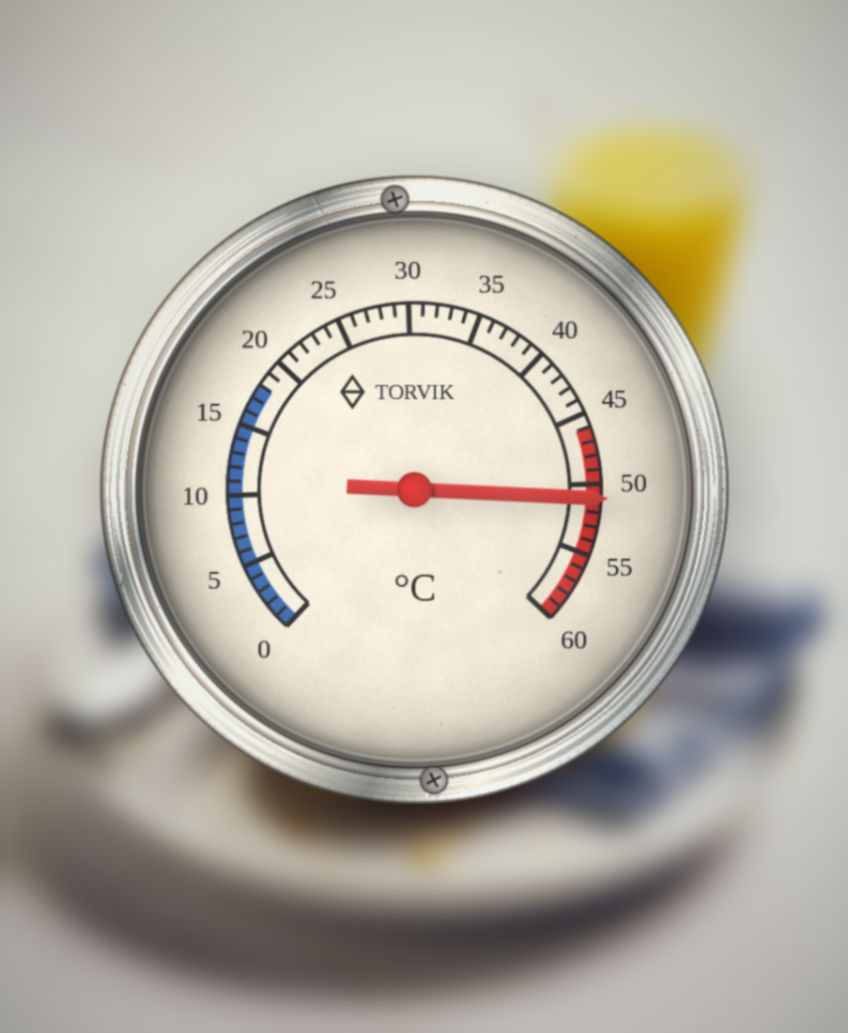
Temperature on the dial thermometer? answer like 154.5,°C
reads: 51,°C
